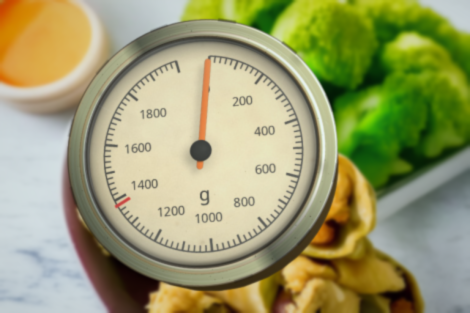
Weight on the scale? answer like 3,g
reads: 0,g
